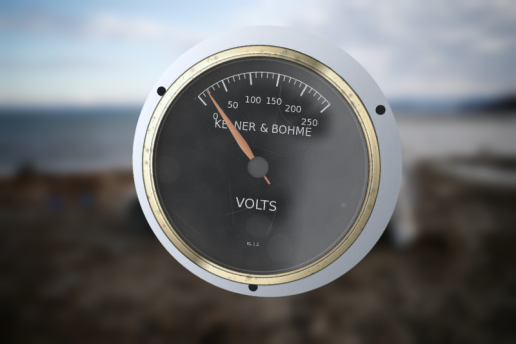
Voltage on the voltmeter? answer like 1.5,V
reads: 20,V
